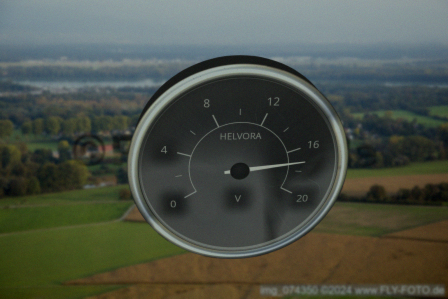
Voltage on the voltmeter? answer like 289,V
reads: 17,V
